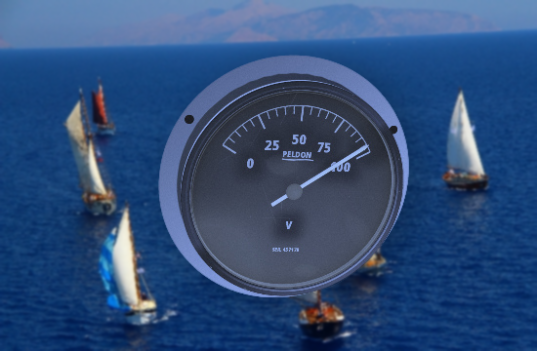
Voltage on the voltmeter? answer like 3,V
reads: 95,V
